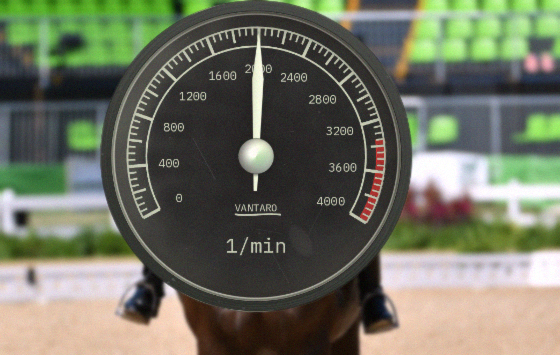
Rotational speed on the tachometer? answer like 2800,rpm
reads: 2000,rpm
